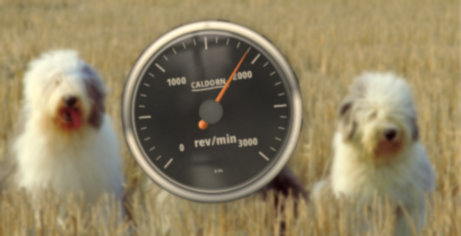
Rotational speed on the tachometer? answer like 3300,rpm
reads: 1900,rpm
